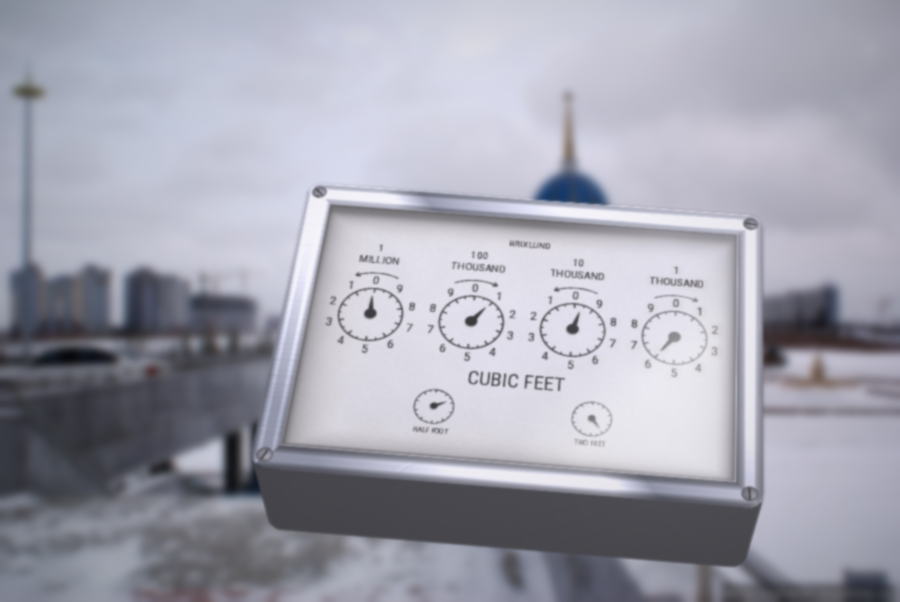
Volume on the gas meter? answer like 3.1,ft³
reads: 9600,ft³
